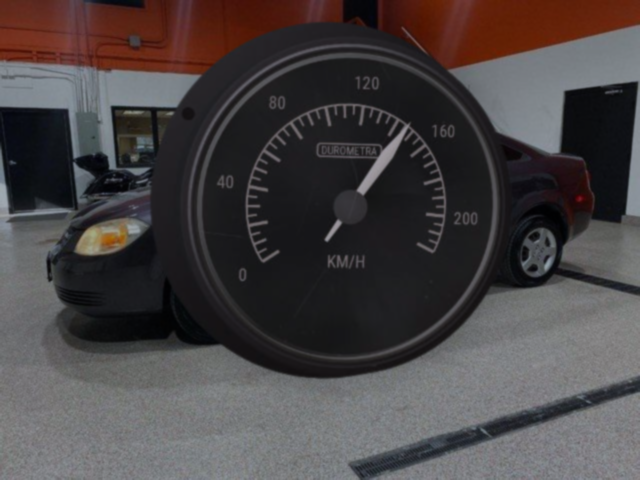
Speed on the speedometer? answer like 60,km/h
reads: 145,km/h
